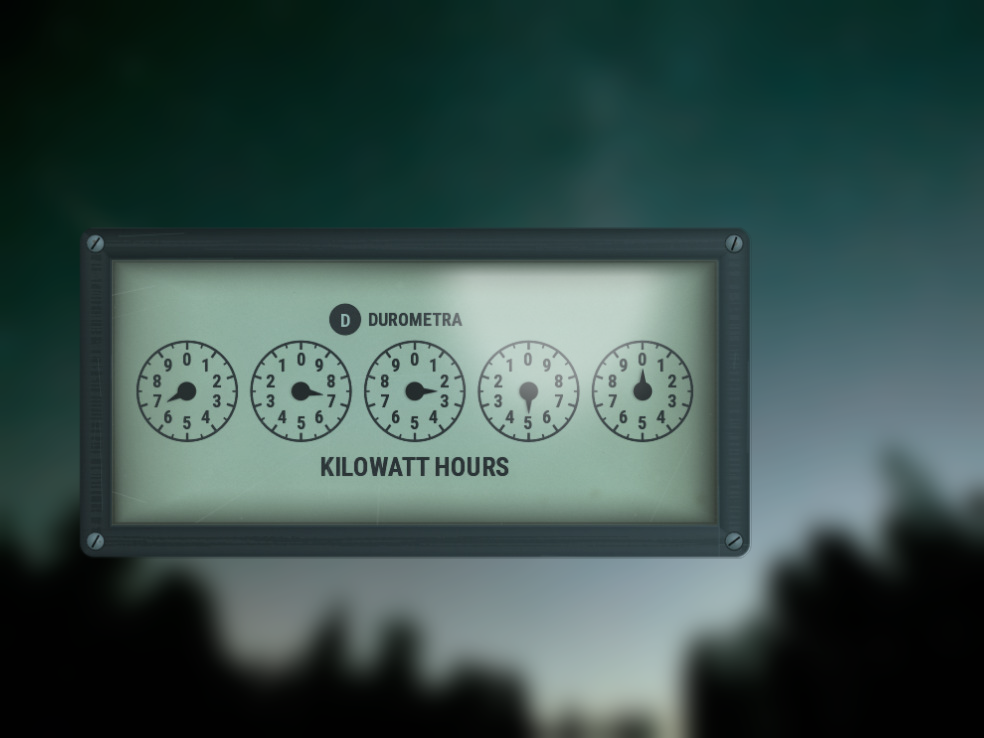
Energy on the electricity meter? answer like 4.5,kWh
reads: 67250,kWh
